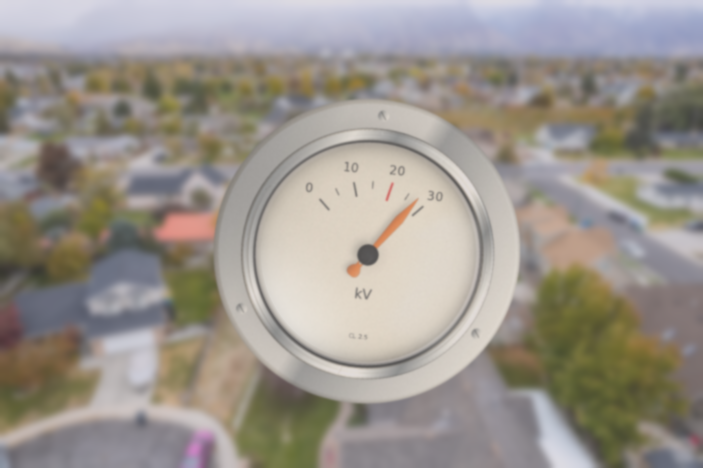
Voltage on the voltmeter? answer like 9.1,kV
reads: 27.5,kV
